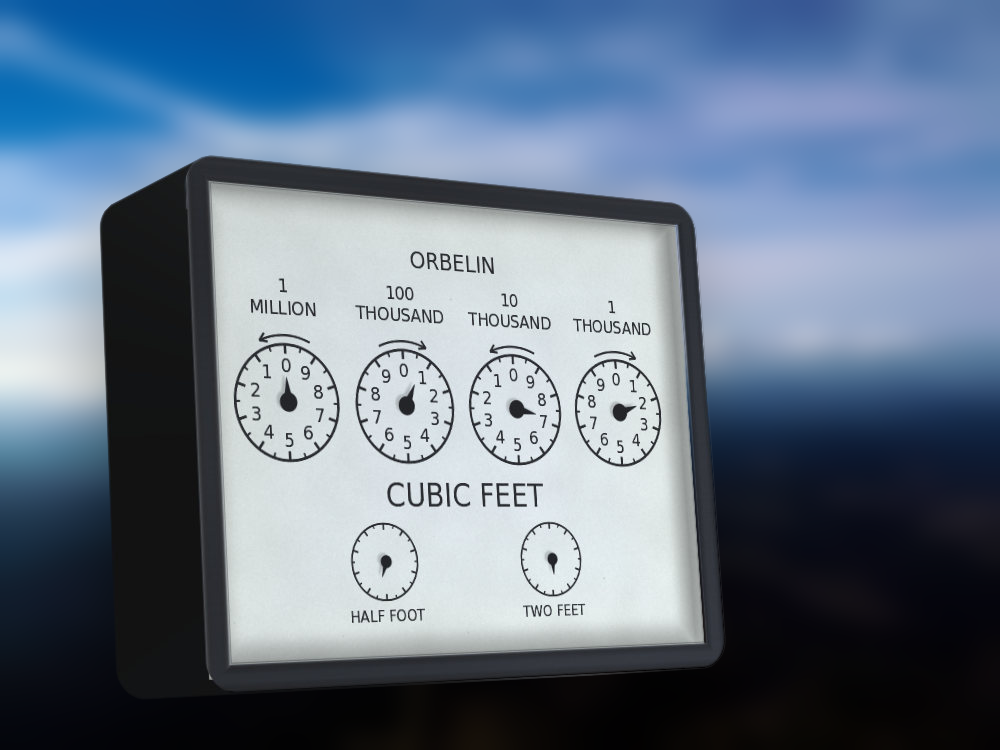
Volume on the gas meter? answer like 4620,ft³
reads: 7200,ft³
